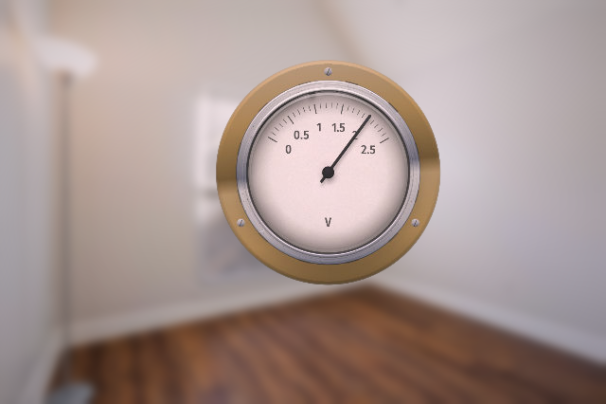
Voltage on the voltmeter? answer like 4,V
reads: 2,V
